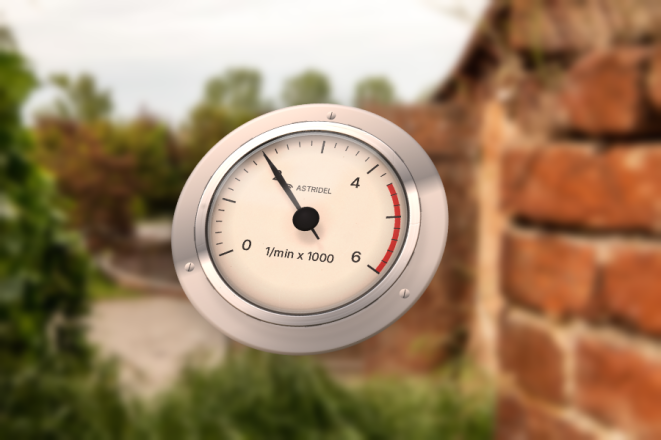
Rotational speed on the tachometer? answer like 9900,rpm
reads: 2000,rpm
